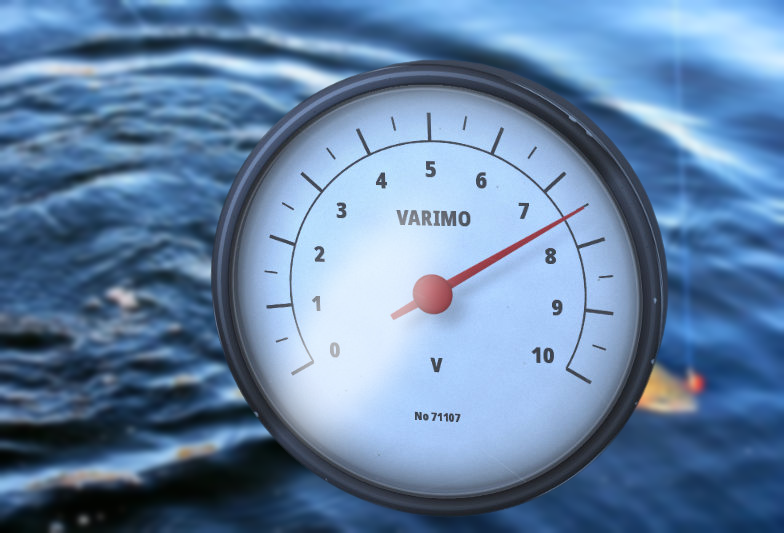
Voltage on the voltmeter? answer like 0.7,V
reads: 7.5,V
